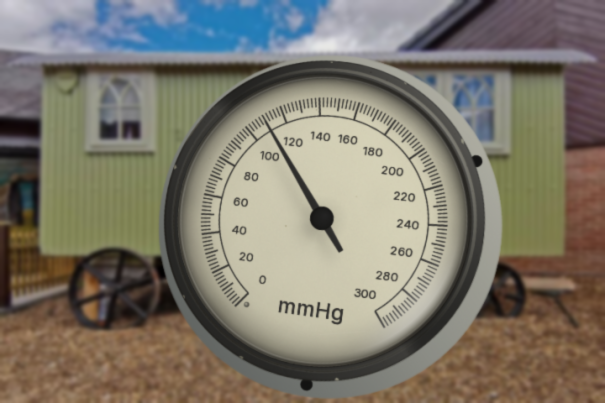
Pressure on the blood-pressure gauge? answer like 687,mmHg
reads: 110,mmHg
